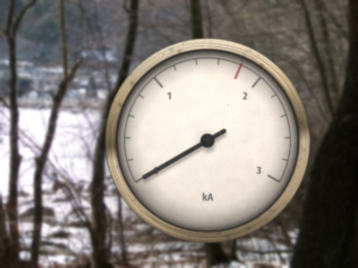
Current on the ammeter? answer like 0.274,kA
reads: 0,kA
